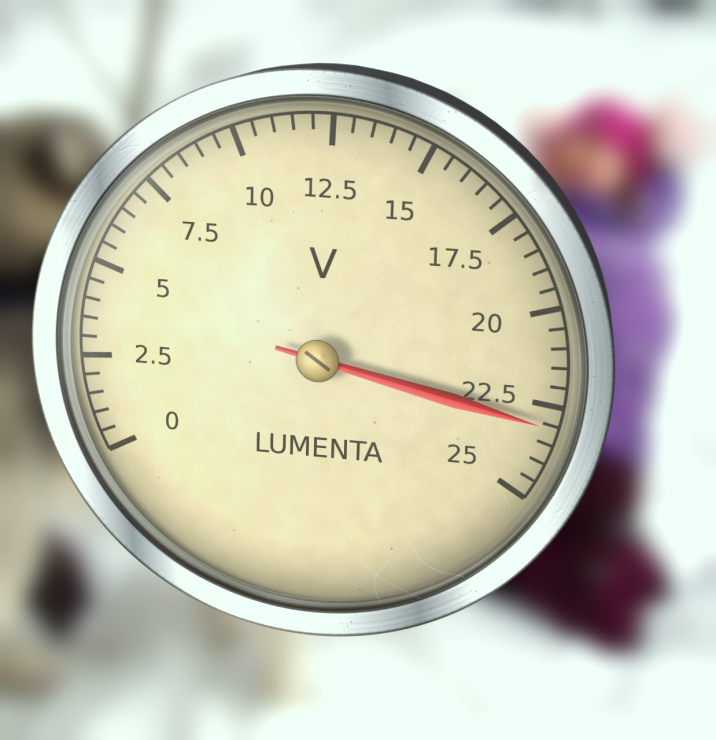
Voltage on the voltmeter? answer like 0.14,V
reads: 23,V
